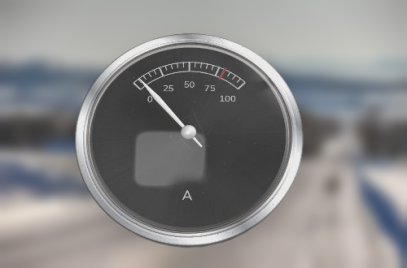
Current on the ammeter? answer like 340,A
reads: 5,A
